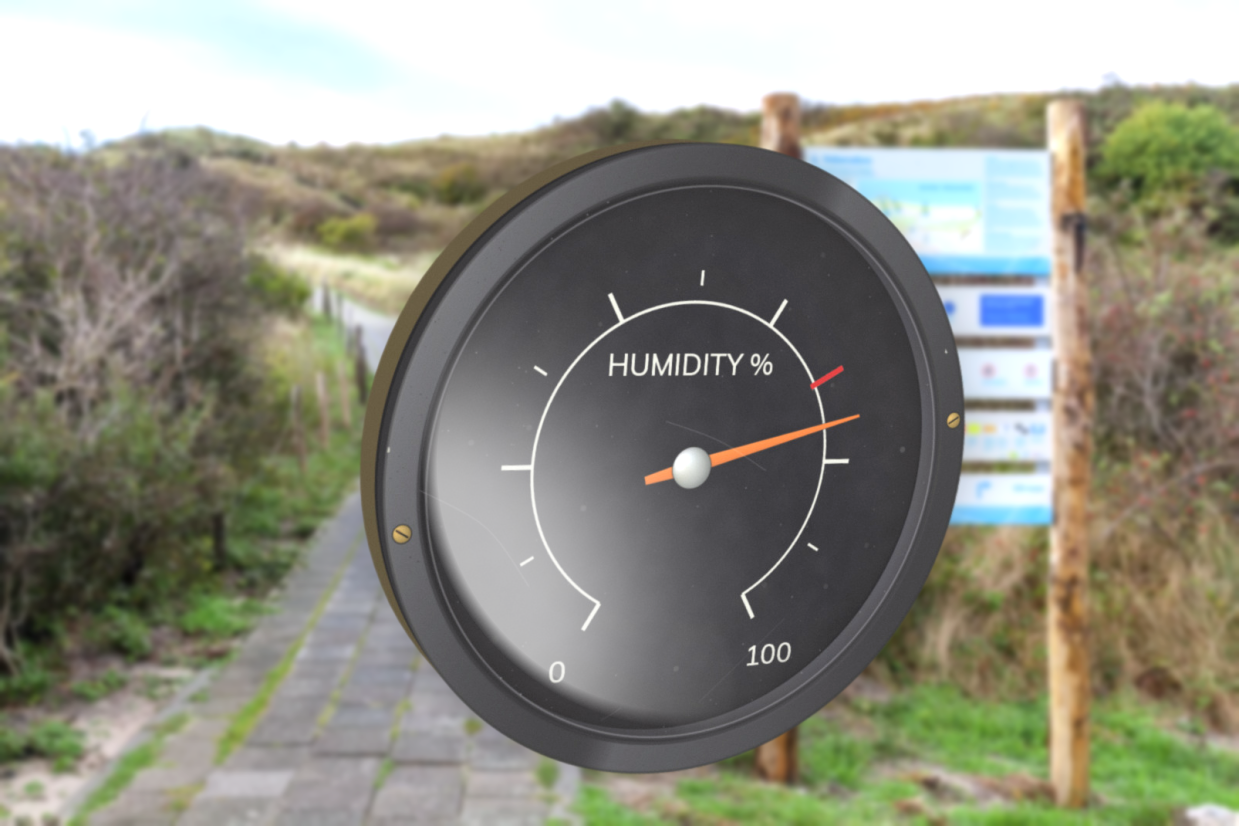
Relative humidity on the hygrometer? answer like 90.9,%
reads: 75,%
